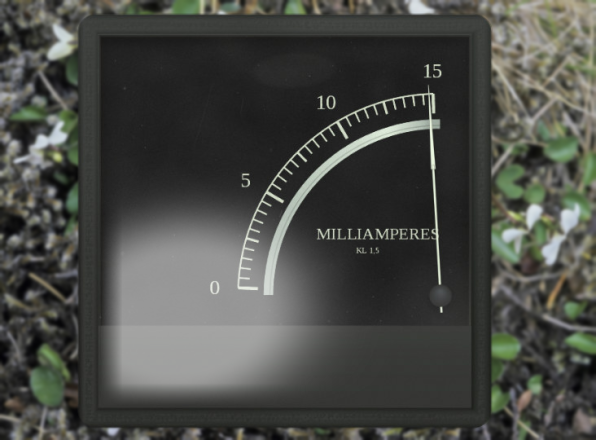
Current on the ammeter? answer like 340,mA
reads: 14.75,mA
